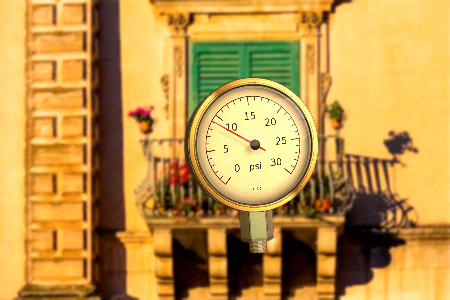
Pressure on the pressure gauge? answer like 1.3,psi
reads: 9,psi
